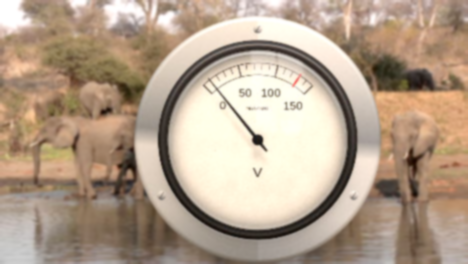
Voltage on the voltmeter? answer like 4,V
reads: 10,V
